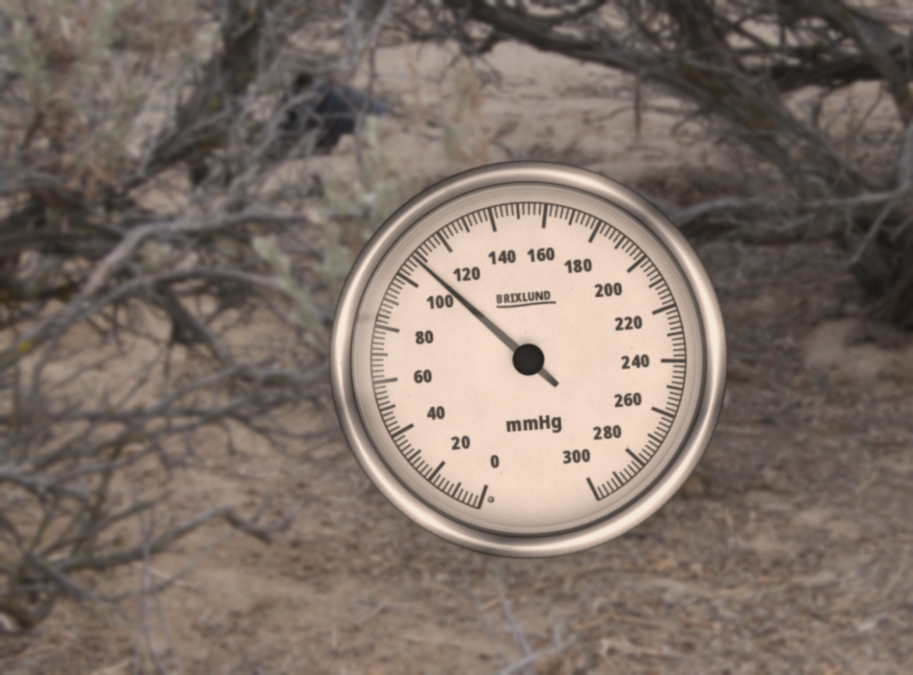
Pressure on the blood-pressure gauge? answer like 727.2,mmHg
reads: 108,mmHg
